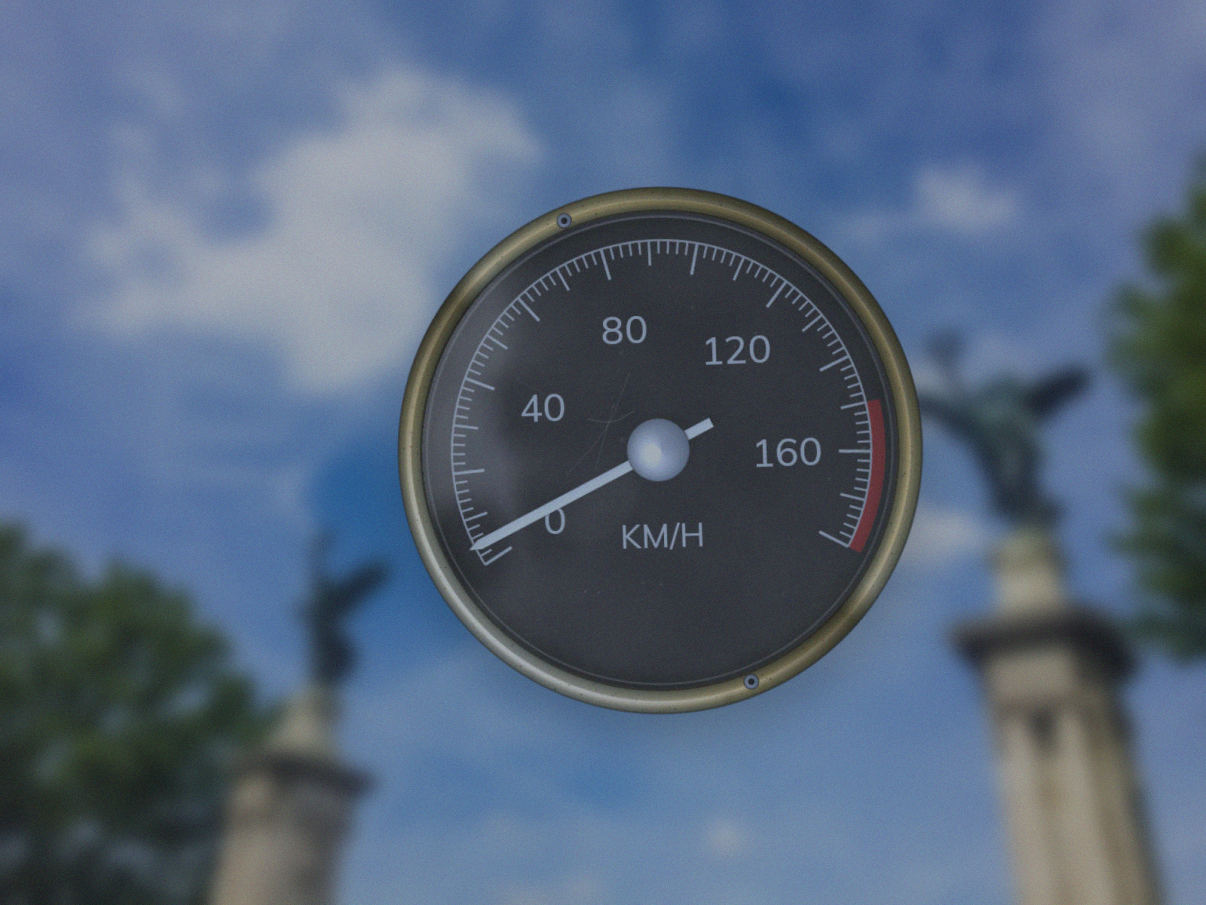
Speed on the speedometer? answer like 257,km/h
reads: 4,km/h
